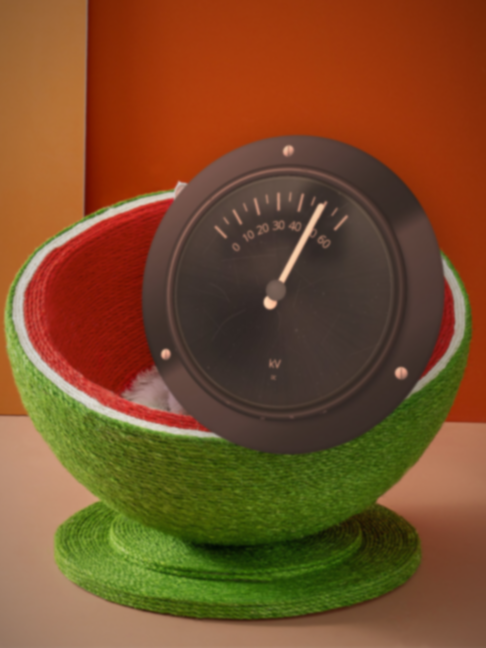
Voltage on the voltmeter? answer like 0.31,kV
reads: 50,kV
